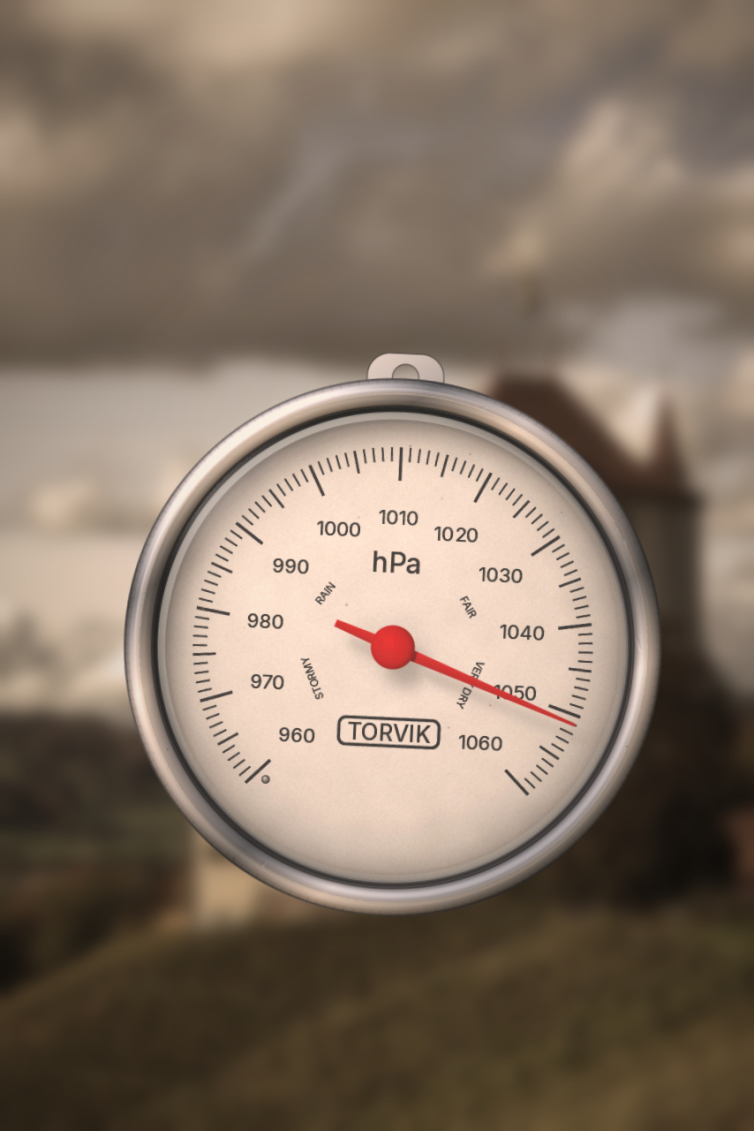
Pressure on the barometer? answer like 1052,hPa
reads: 1051,hPa
